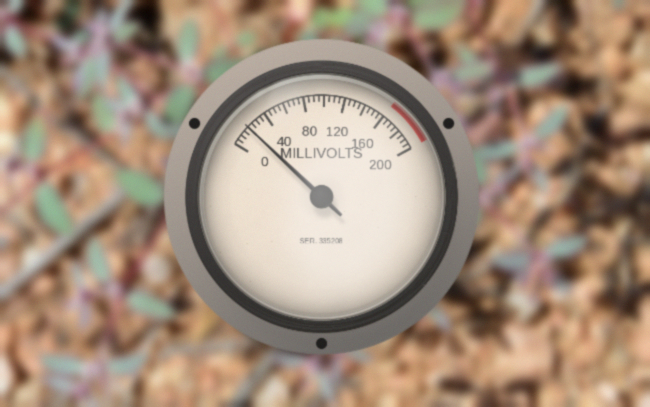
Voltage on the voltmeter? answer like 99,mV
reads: 20,mV
